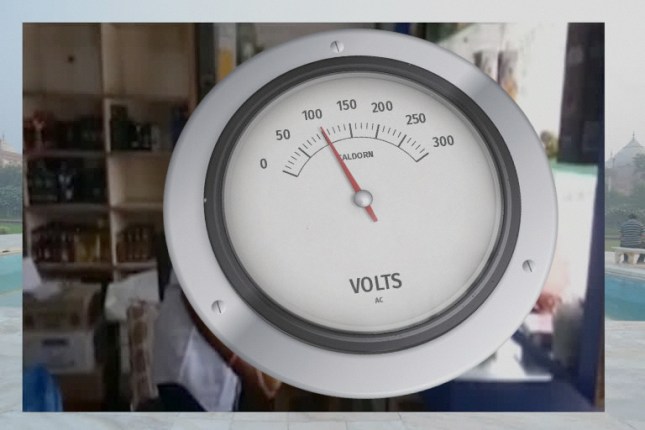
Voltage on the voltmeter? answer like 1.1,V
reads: 100,V
